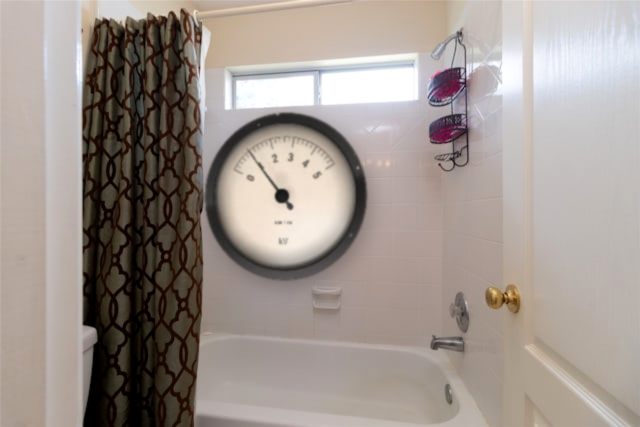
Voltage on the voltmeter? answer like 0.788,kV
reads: 1,kV
